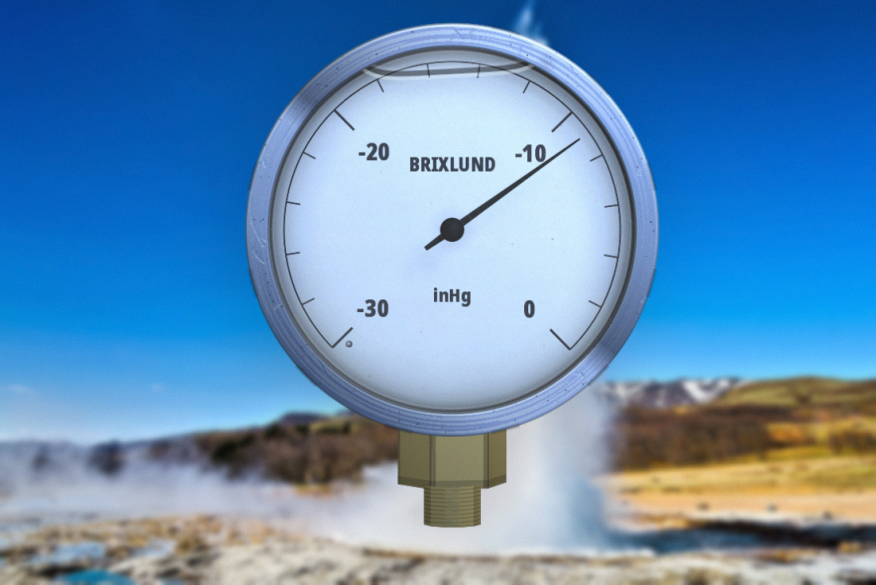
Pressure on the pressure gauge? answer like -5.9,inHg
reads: -9,inHg
